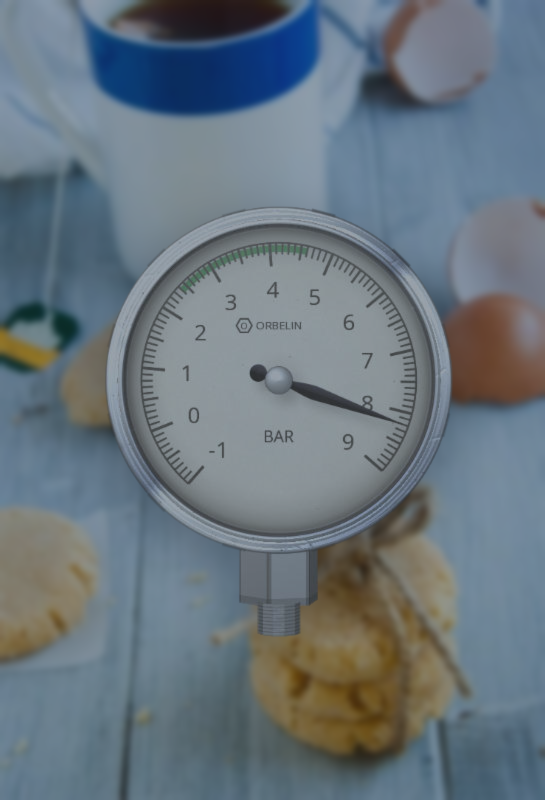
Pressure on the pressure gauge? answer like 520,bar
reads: 8.2,bar
